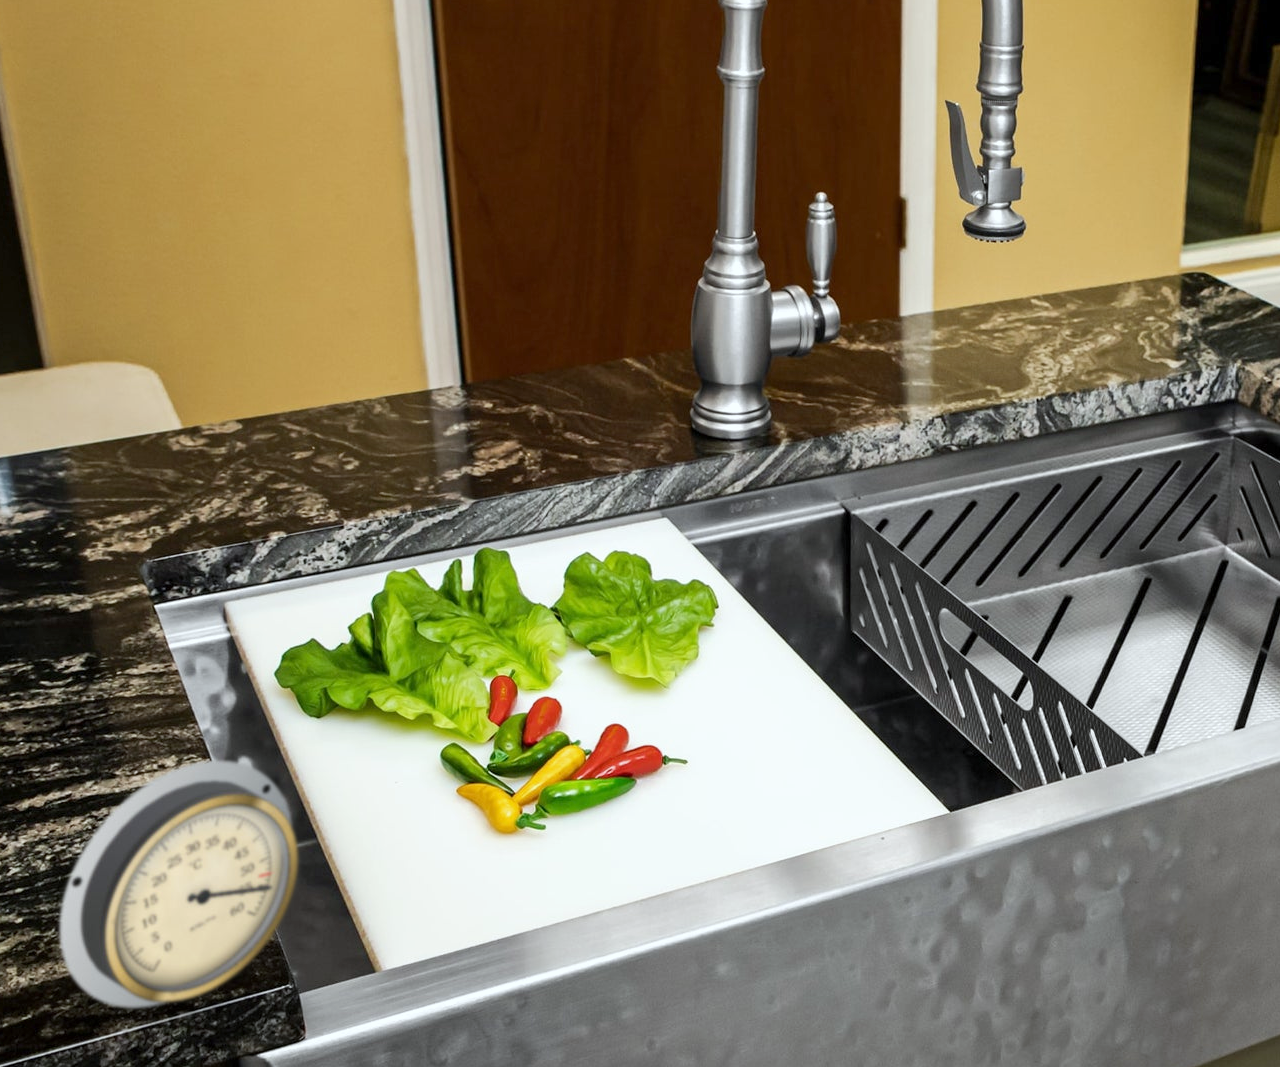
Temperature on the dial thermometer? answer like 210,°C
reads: 55,°C
